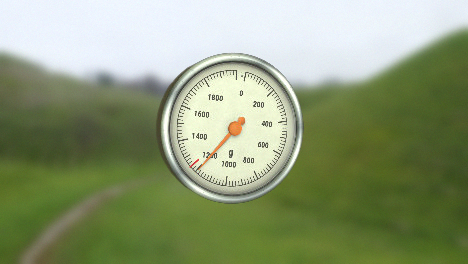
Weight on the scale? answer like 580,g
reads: 1200,g
